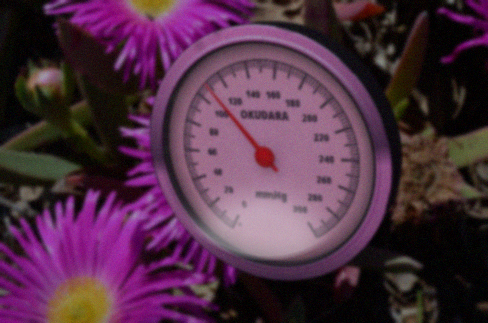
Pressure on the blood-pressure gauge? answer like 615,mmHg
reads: 110,mmHg
